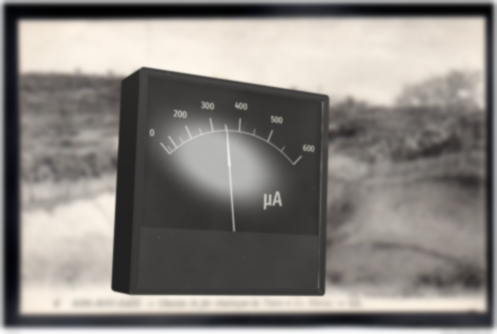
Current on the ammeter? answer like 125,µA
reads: 350,µA
